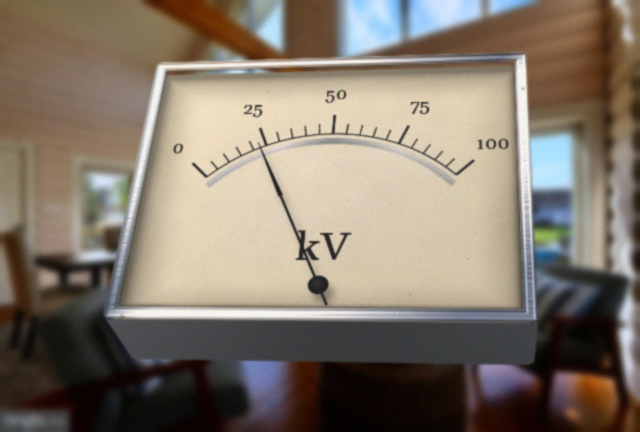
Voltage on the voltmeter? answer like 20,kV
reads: 22.5,kV
